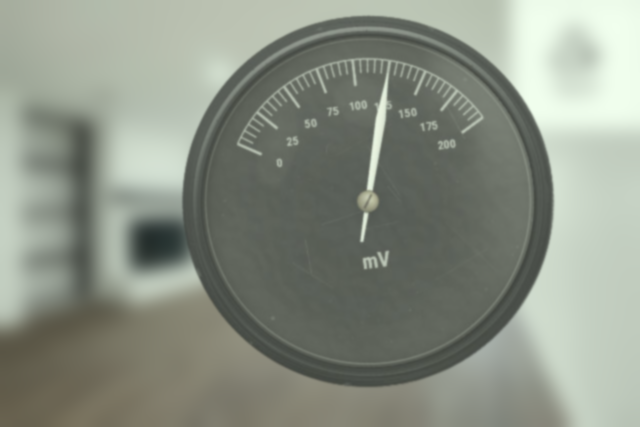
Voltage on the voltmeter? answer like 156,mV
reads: 125,mV
